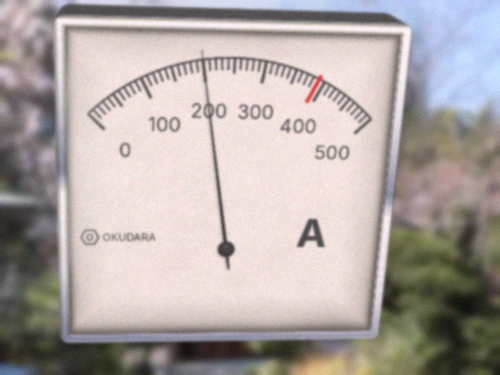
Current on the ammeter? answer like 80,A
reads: 200,A
